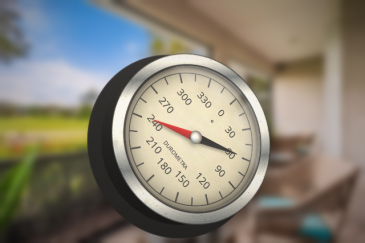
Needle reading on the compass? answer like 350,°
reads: 240,°
